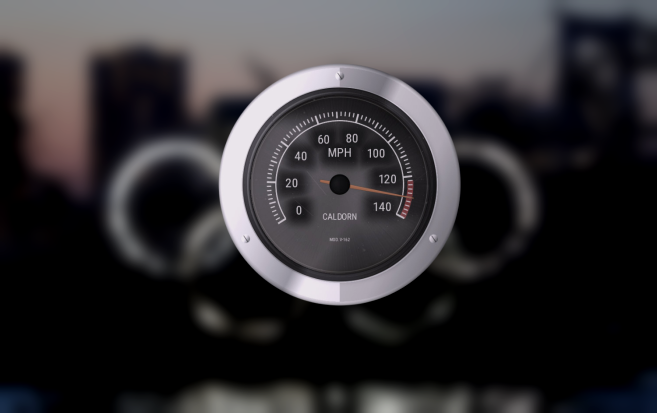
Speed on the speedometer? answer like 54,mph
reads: 130,mph
